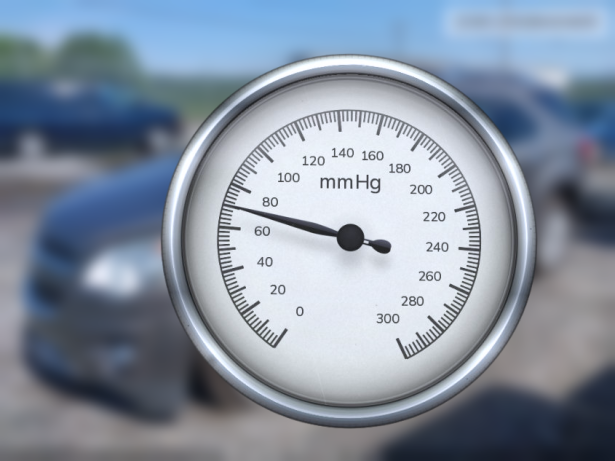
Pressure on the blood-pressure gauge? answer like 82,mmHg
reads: 70,mmHg
